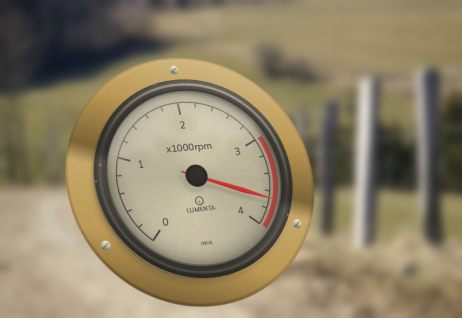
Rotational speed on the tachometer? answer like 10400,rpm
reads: 3700,rpm
